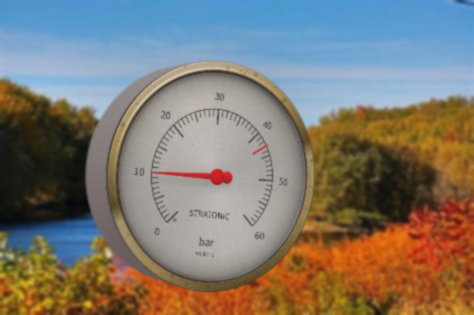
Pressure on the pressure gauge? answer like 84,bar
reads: 10,bar
